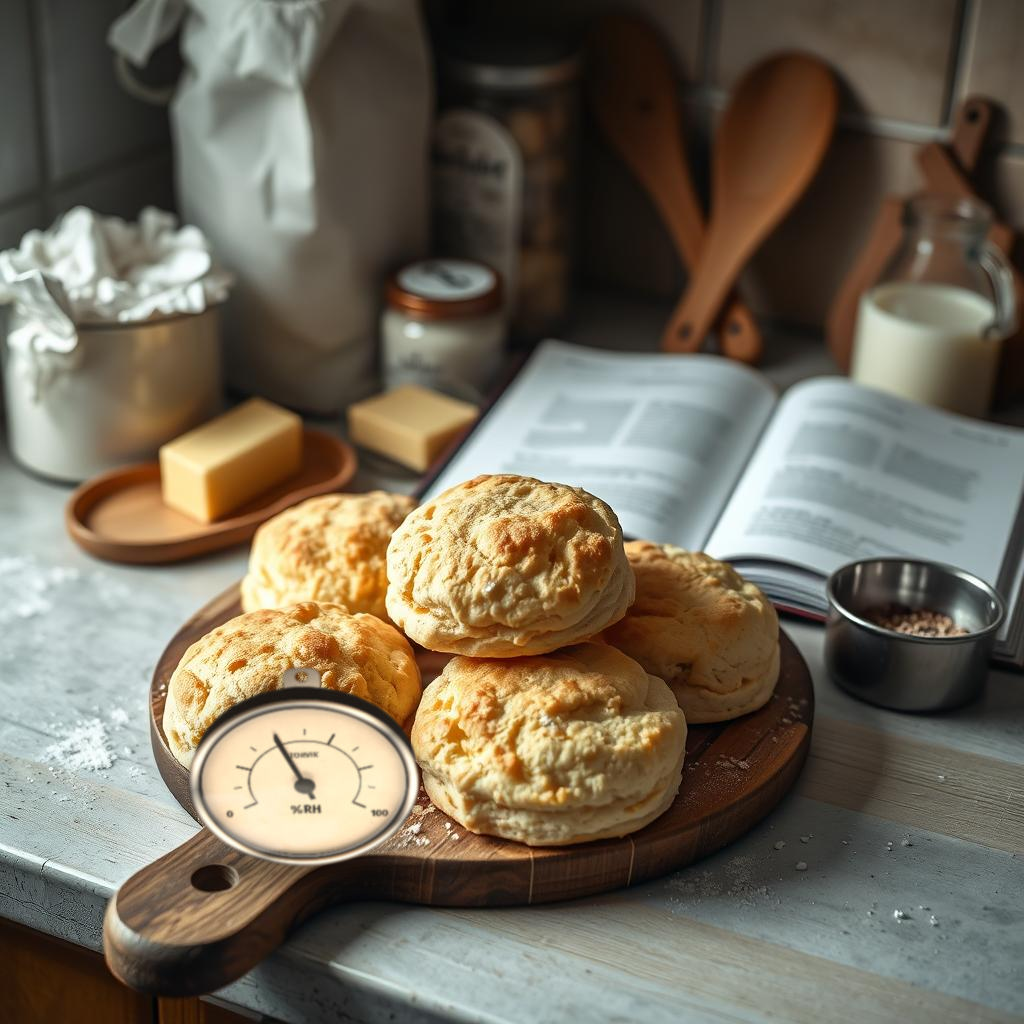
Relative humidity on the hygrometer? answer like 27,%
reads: 40,%
